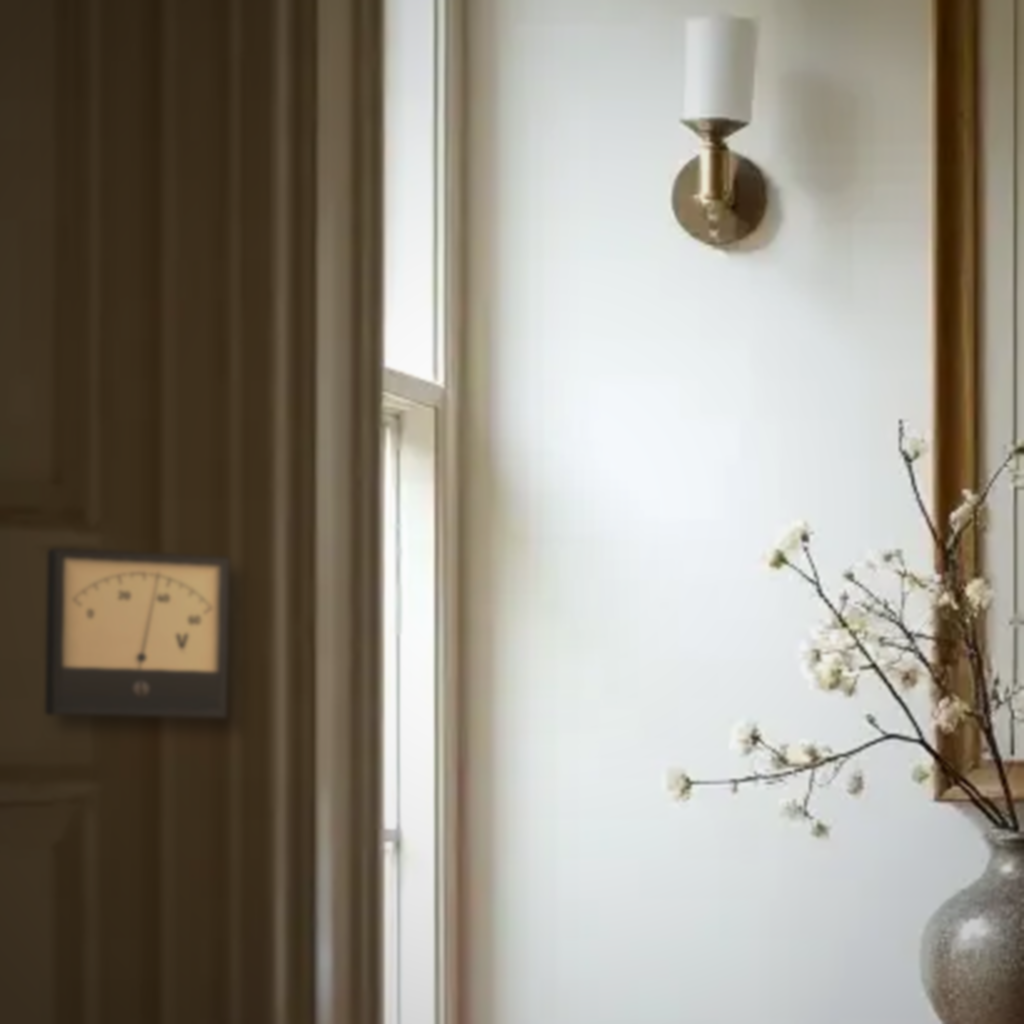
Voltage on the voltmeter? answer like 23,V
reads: 35,V
